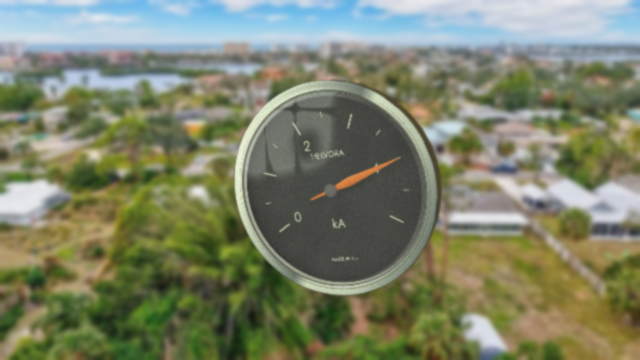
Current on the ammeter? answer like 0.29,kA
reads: 4,kA
